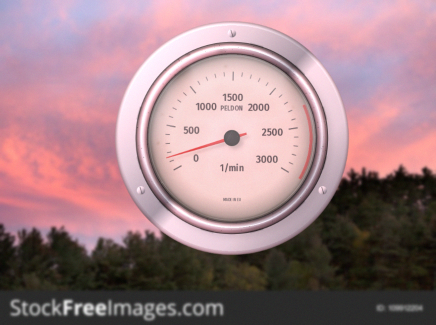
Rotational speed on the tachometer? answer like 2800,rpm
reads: 150,rpm
